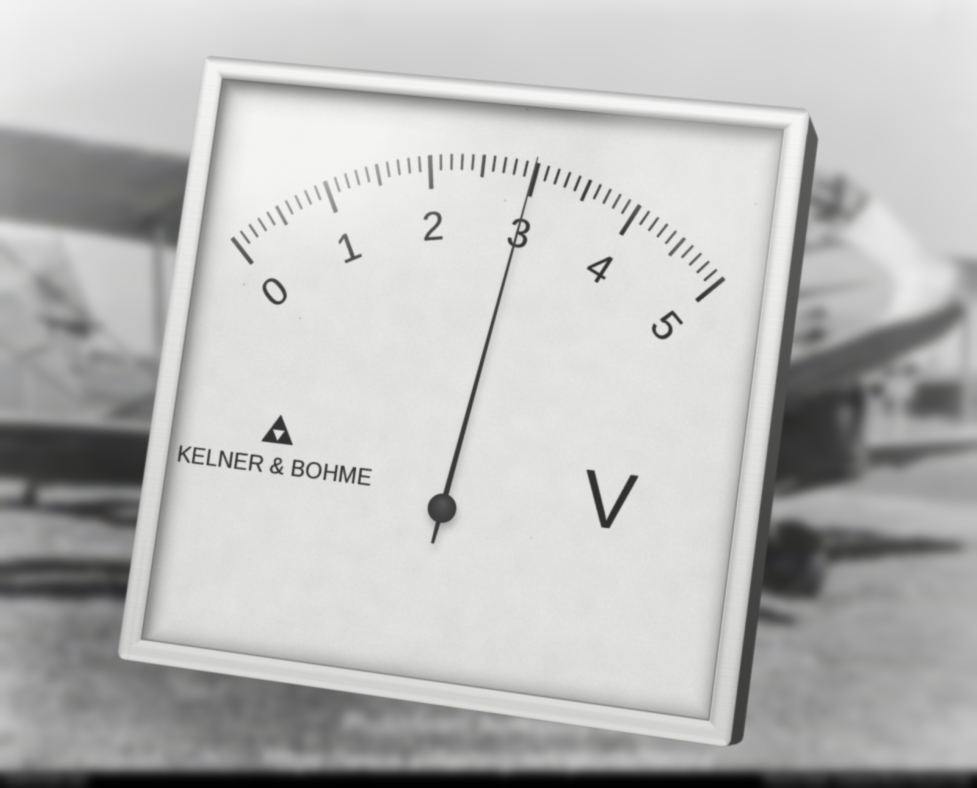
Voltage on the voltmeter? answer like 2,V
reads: 3,V
